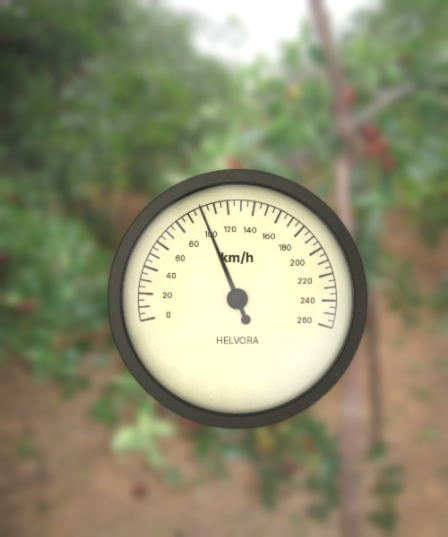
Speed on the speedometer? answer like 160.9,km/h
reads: 100,km/h
